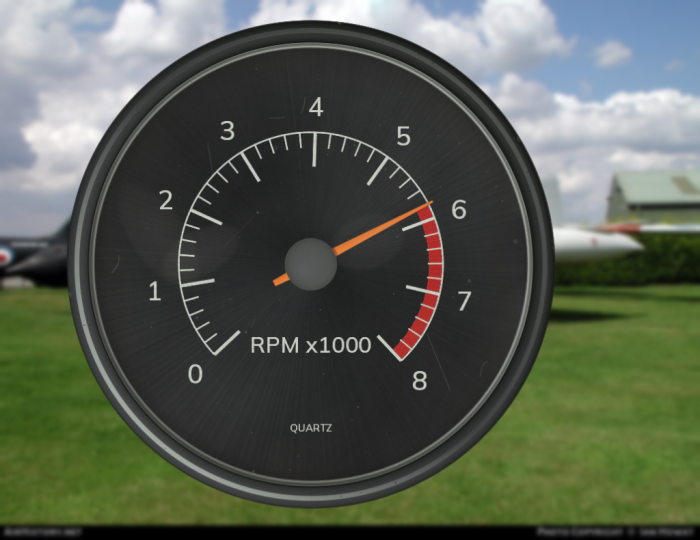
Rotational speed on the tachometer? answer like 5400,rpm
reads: 5800,rpm
